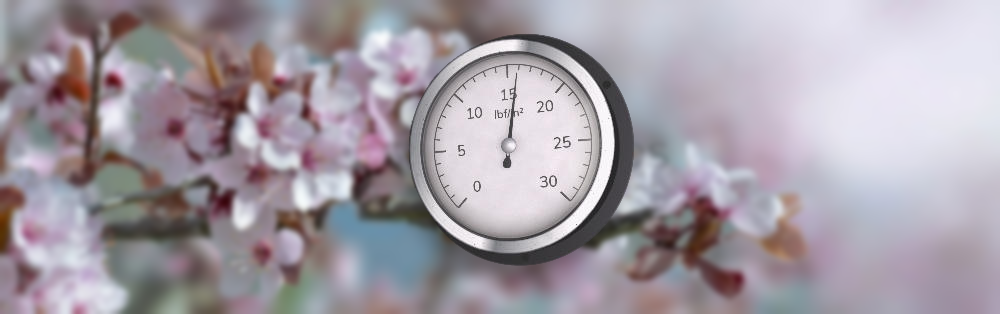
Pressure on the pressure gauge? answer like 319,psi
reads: 16,psi
